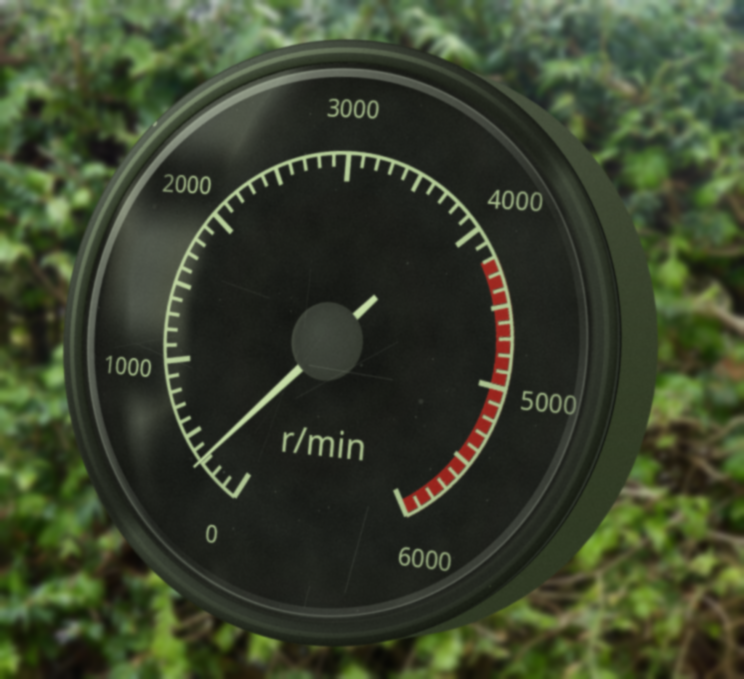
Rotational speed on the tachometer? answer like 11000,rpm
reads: 300,rpm
